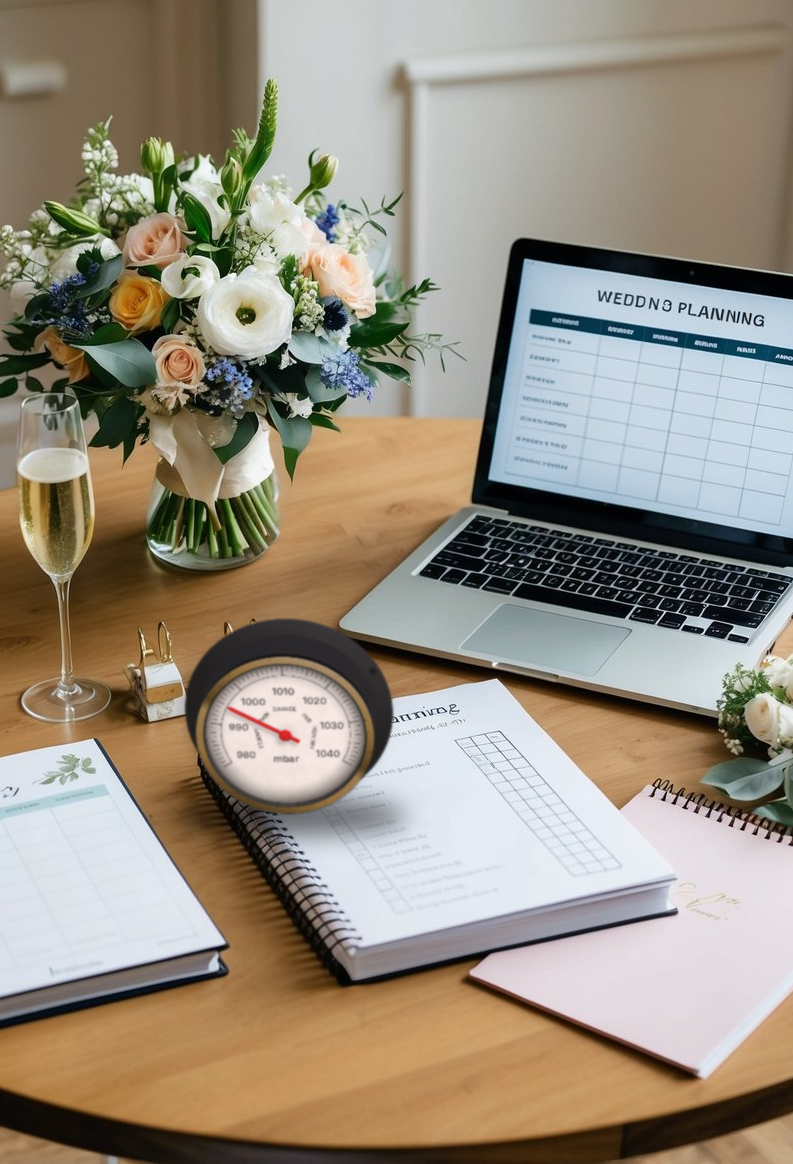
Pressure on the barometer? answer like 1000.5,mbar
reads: 995,mbar
